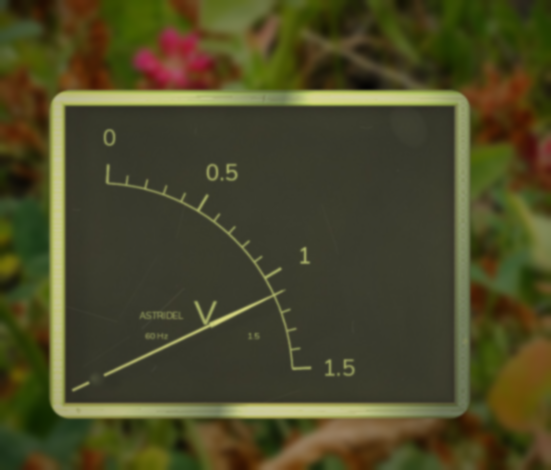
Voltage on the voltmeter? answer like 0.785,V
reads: 1.1,V
